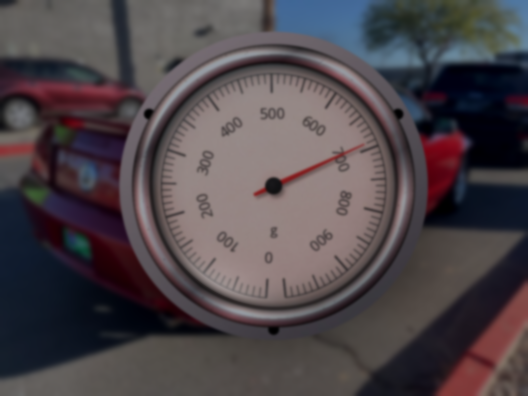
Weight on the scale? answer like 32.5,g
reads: 690,g
